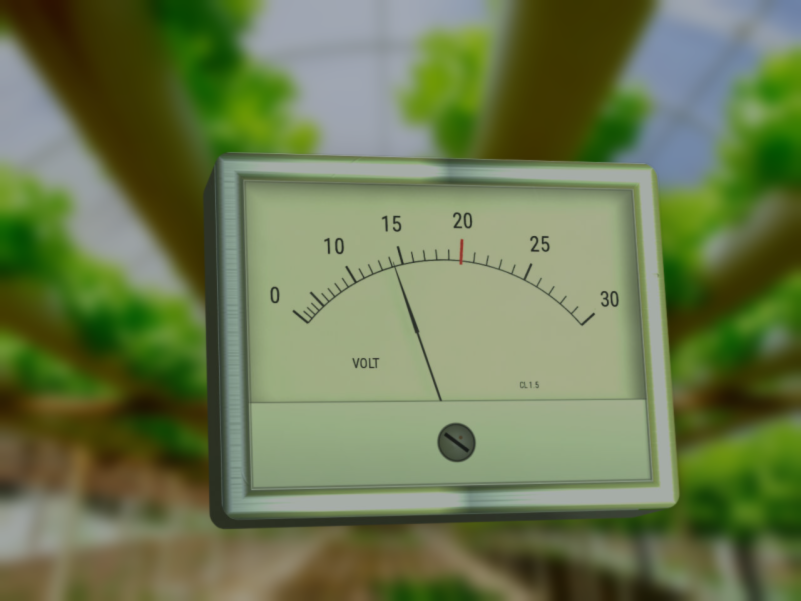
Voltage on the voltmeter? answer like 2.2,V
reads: 14,V
